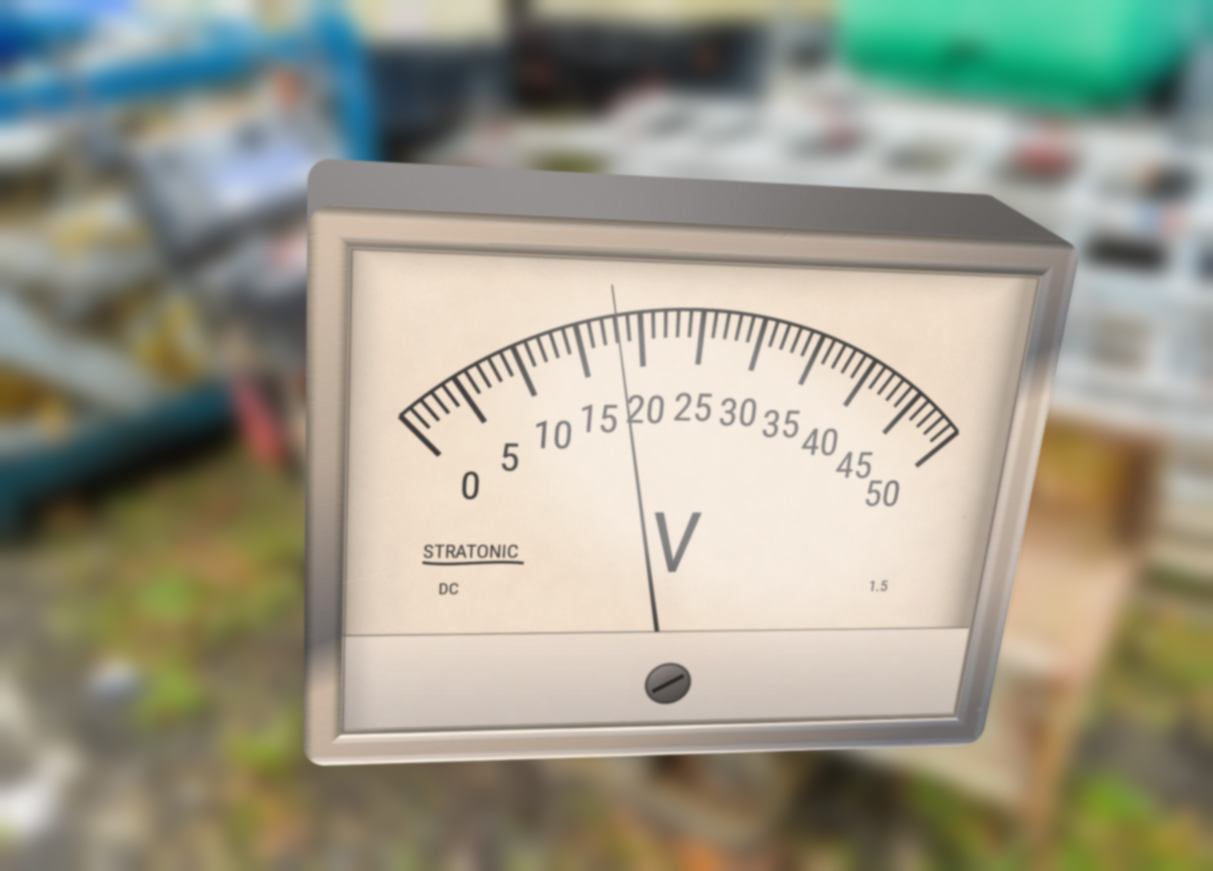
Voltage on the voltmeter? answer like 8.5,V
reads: 18,V
